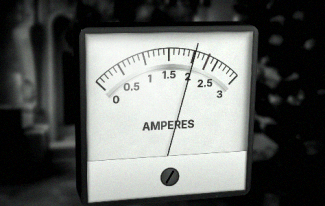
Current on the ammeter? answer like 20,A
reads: 2,A
